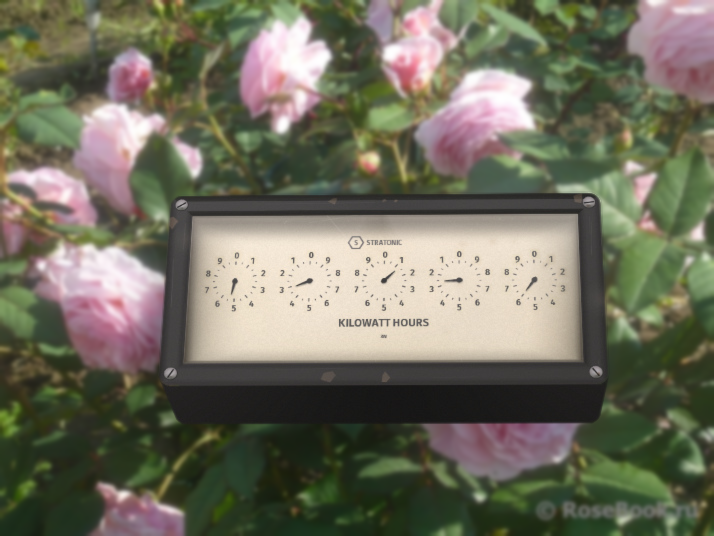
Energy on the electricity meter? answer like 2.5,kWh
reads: 53126,kWh
